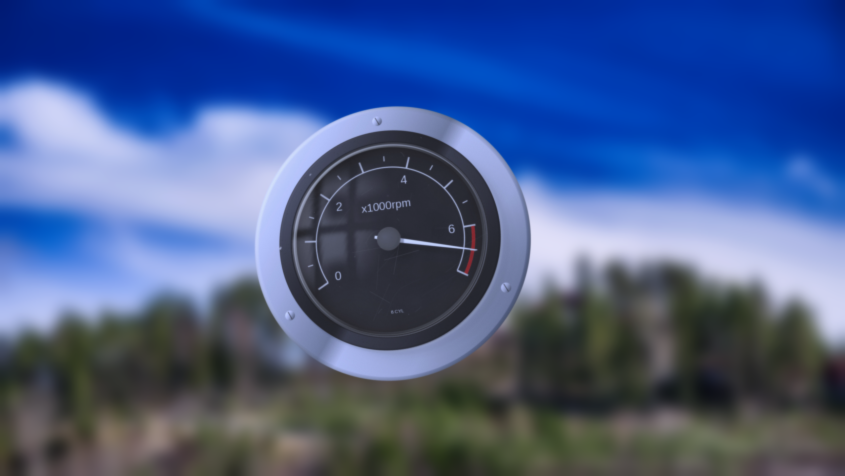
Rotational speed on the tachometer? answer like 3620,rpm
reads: 6500,rpm
